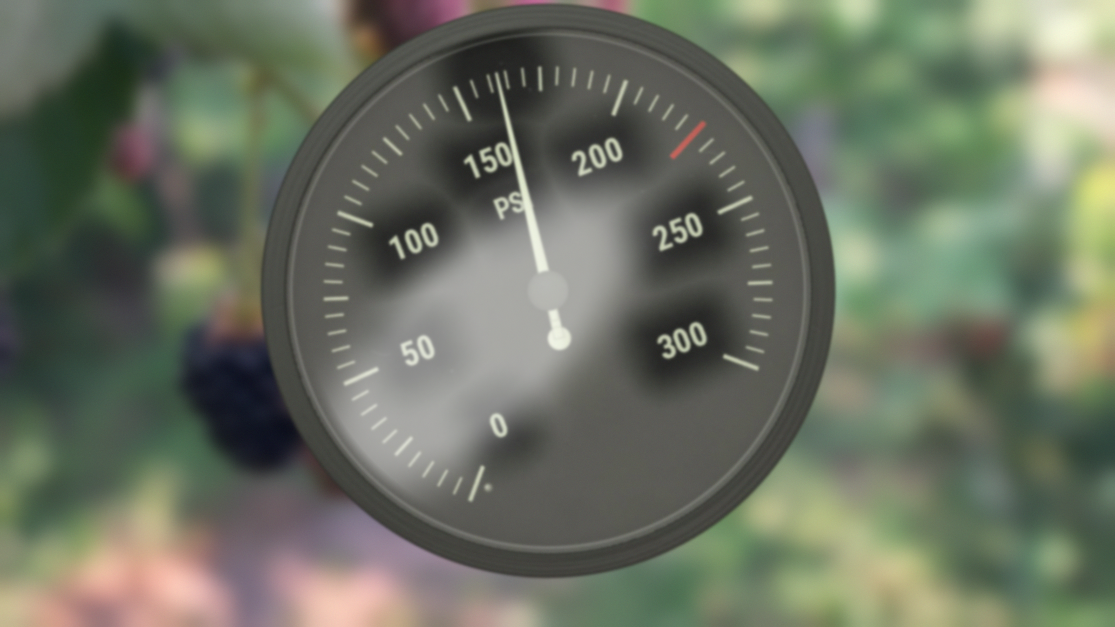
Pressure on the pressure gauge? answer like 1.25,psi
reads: 162.5,psi
